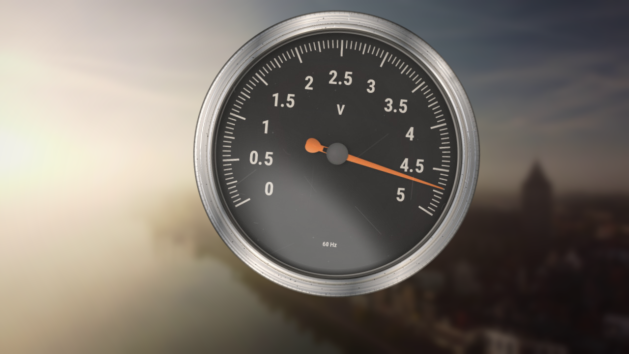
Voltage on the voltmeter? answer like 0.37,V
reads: 4.7,V
